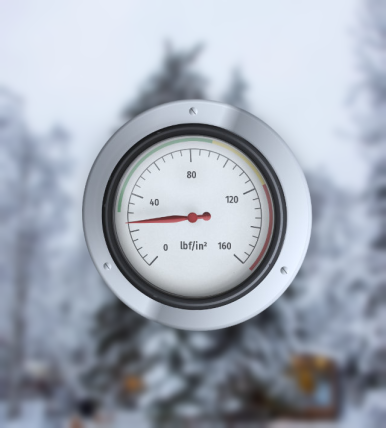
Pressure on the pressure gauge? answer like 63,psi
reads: 25,psi
